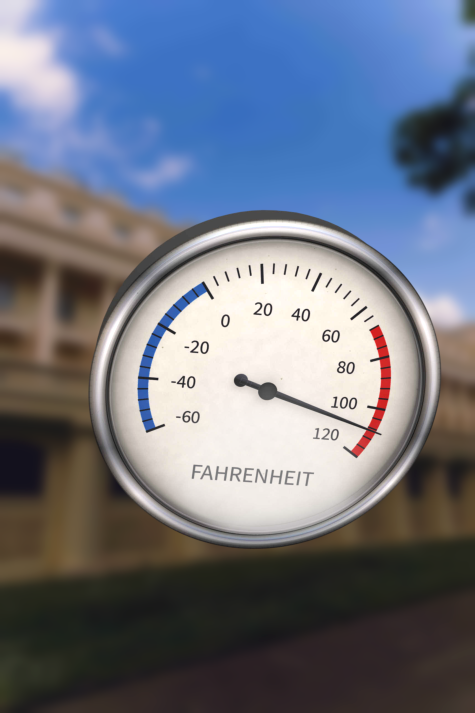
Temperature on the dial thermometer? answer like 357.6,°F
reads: 108,°F
